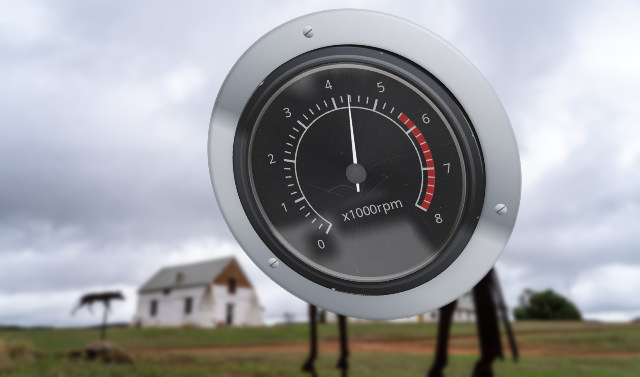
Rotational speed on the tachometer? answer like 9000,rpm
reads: 4400,rpm
